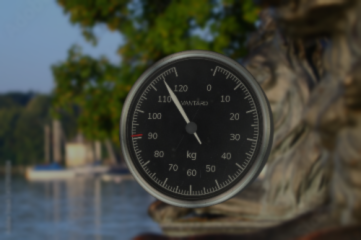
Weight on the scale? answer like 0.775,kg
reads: 115,kg
